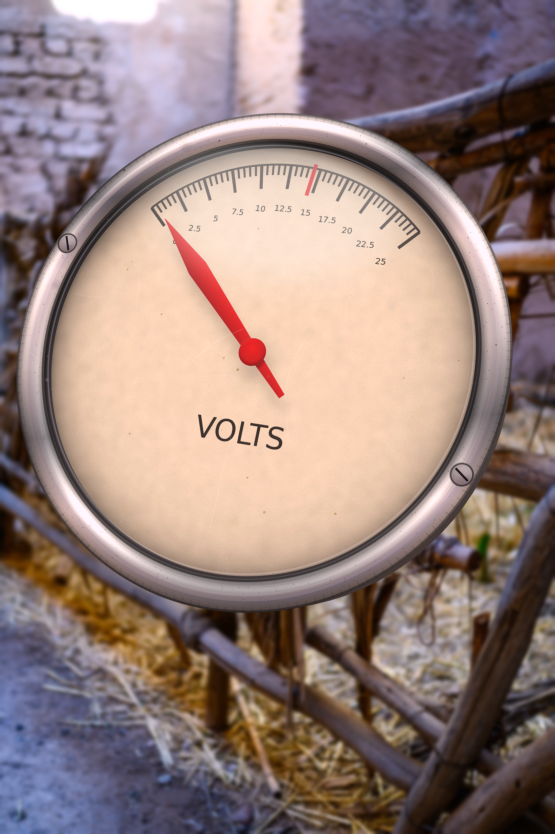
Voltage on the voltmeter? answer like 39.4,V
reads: 0.5,V
